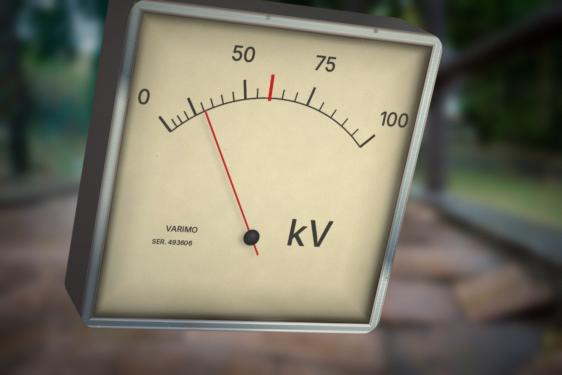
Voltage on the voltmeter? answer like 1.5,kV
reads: 30,kV
